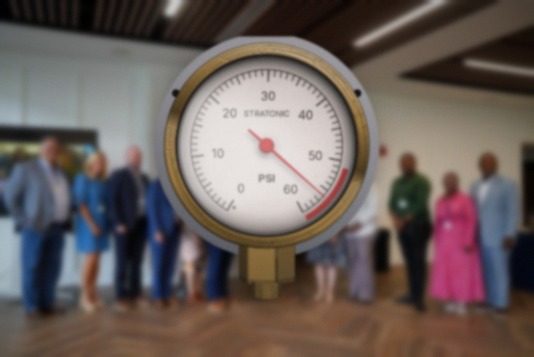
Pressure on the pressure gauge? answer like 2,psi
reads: 56,psi
